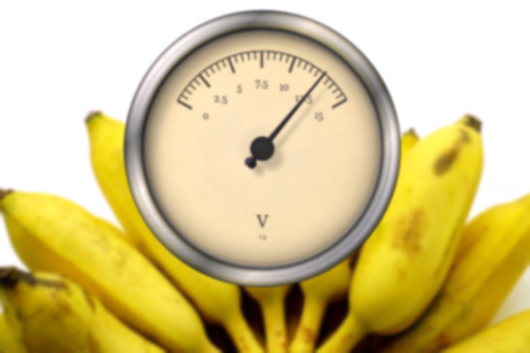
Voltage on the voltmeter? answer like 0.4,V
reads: 12.5,V
